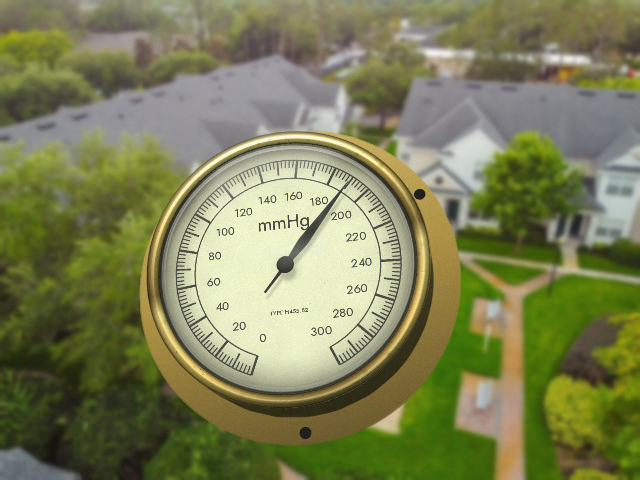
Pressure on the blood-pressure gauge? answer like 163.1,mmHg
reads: 190,mmHg
